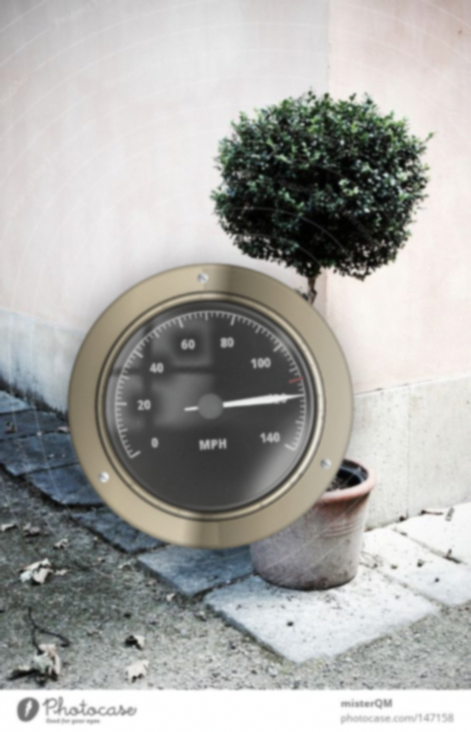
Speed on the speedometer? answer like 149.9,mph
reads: 120,mph
